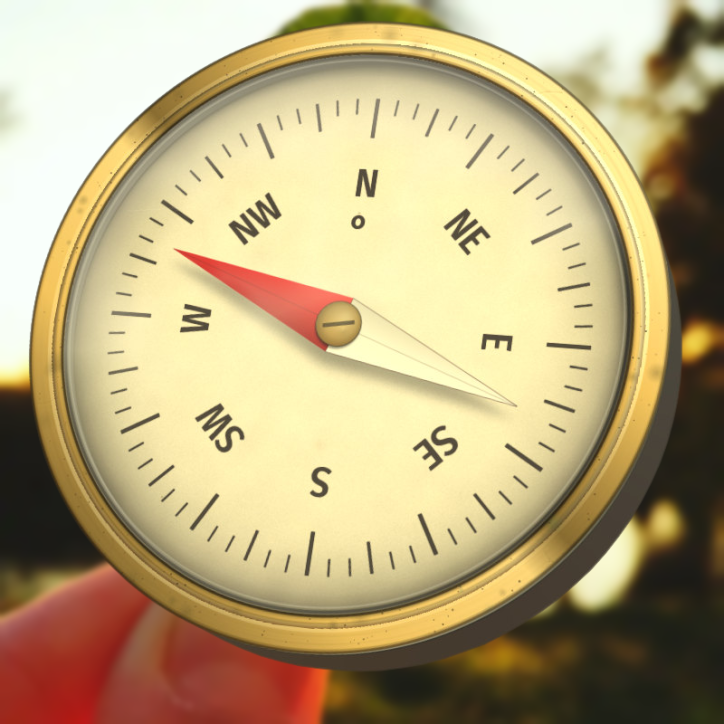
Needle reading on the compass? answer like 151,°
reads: 290,°
